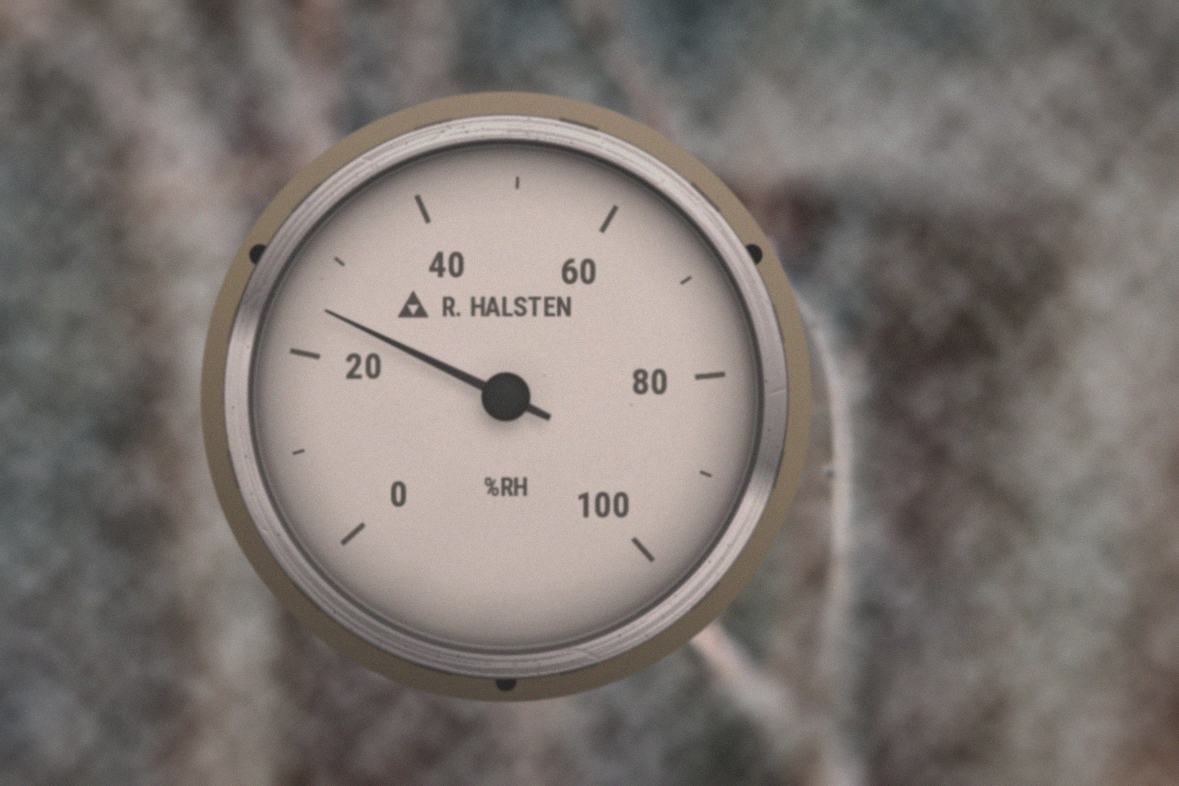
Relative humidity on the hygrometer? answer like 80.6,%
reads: 25,%
